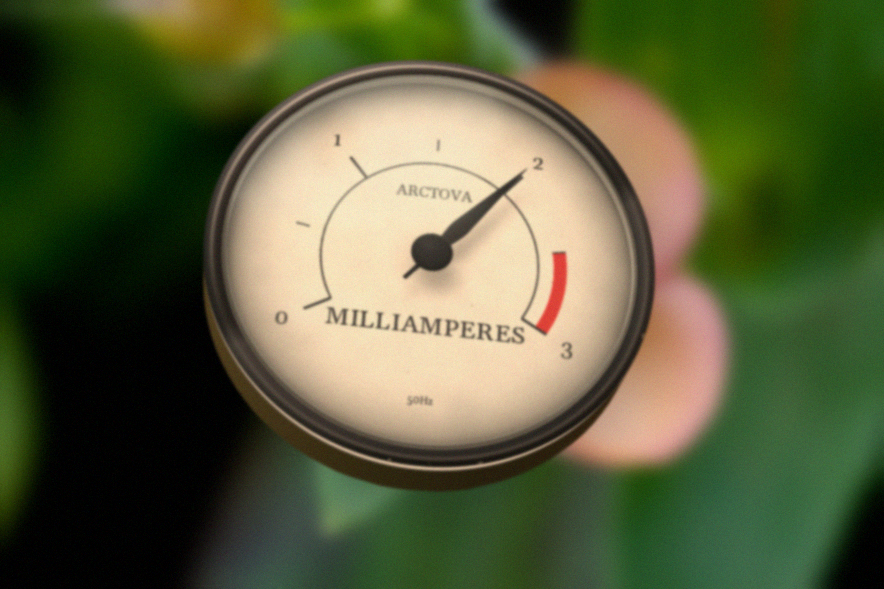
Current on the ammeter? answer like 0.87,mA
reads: 2,mA
